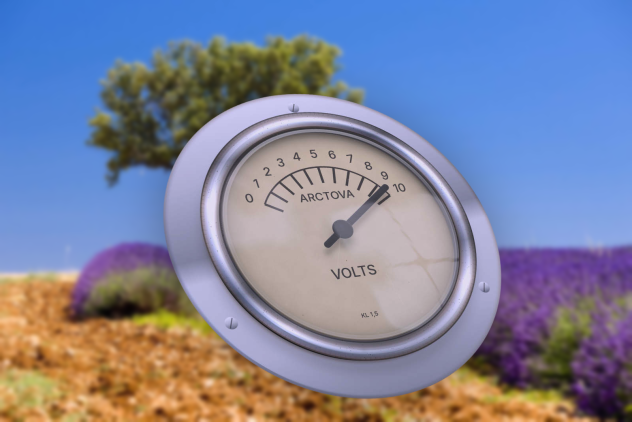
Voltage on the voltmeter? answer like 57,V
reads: 9.5,V
